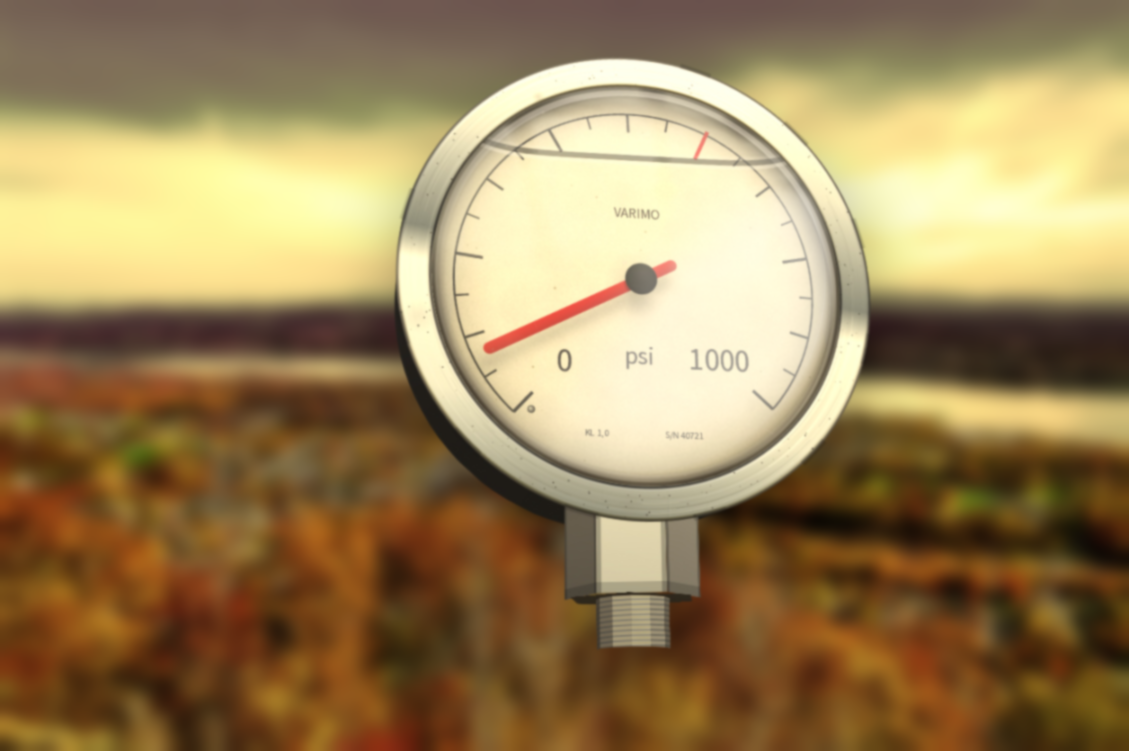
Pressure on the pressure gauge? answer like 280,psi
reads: 75,psi
